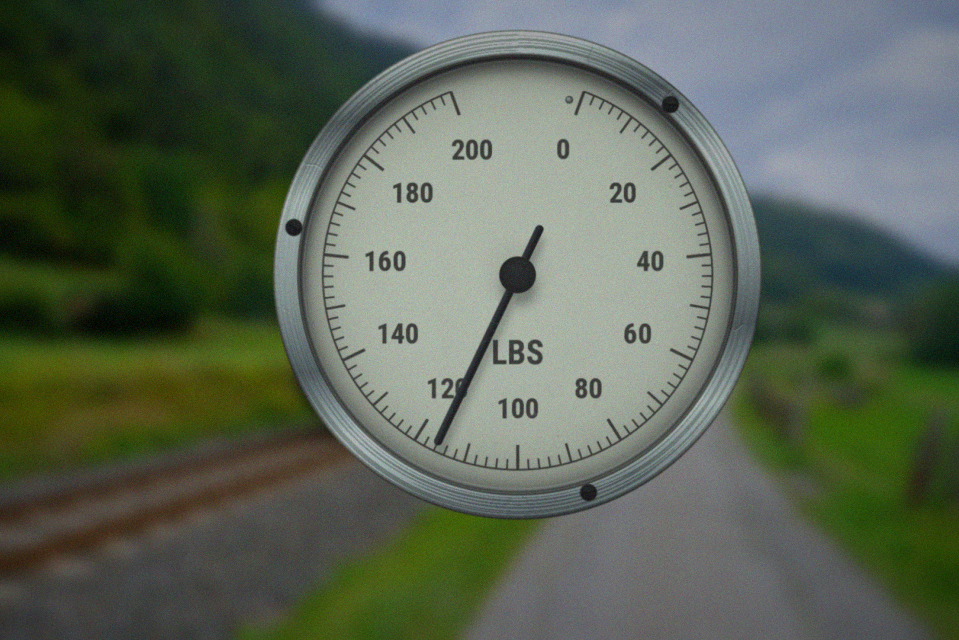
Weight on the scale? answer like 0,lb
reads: 116,lb
